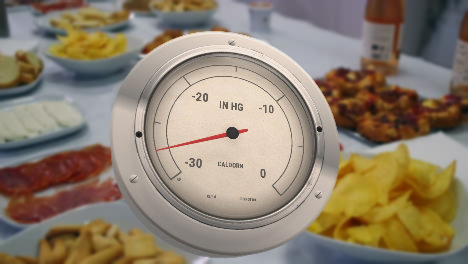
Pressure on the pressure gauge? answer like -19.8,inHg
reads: -27.5,inHg
